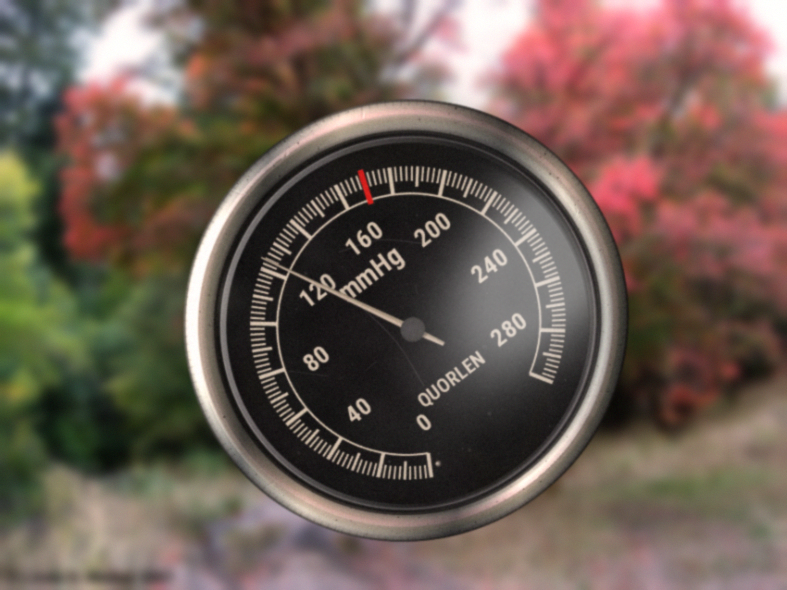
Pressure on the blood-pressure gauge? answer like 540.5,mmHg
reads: 124,mmHg
